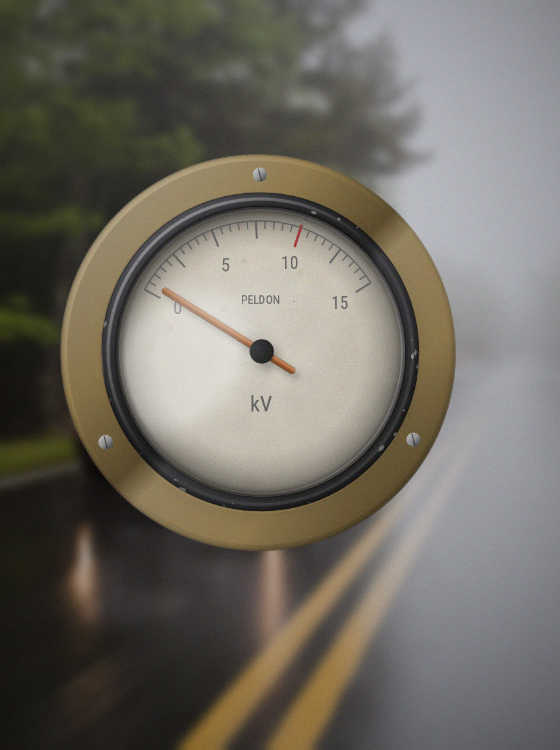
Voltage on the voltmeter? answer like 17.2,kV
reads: 0.5,kV
